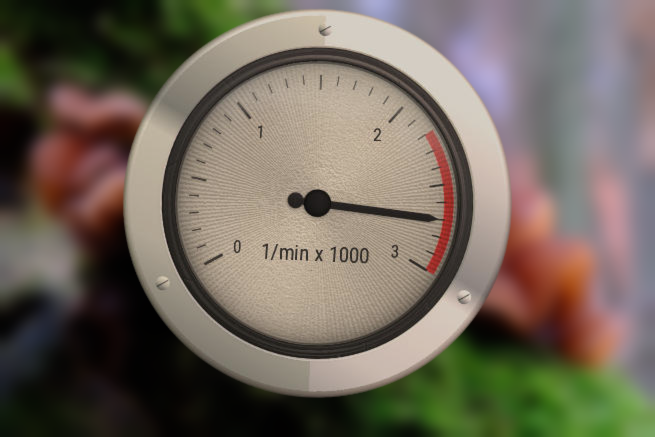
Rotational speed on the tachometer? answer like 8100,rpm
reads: 2700,rpm
